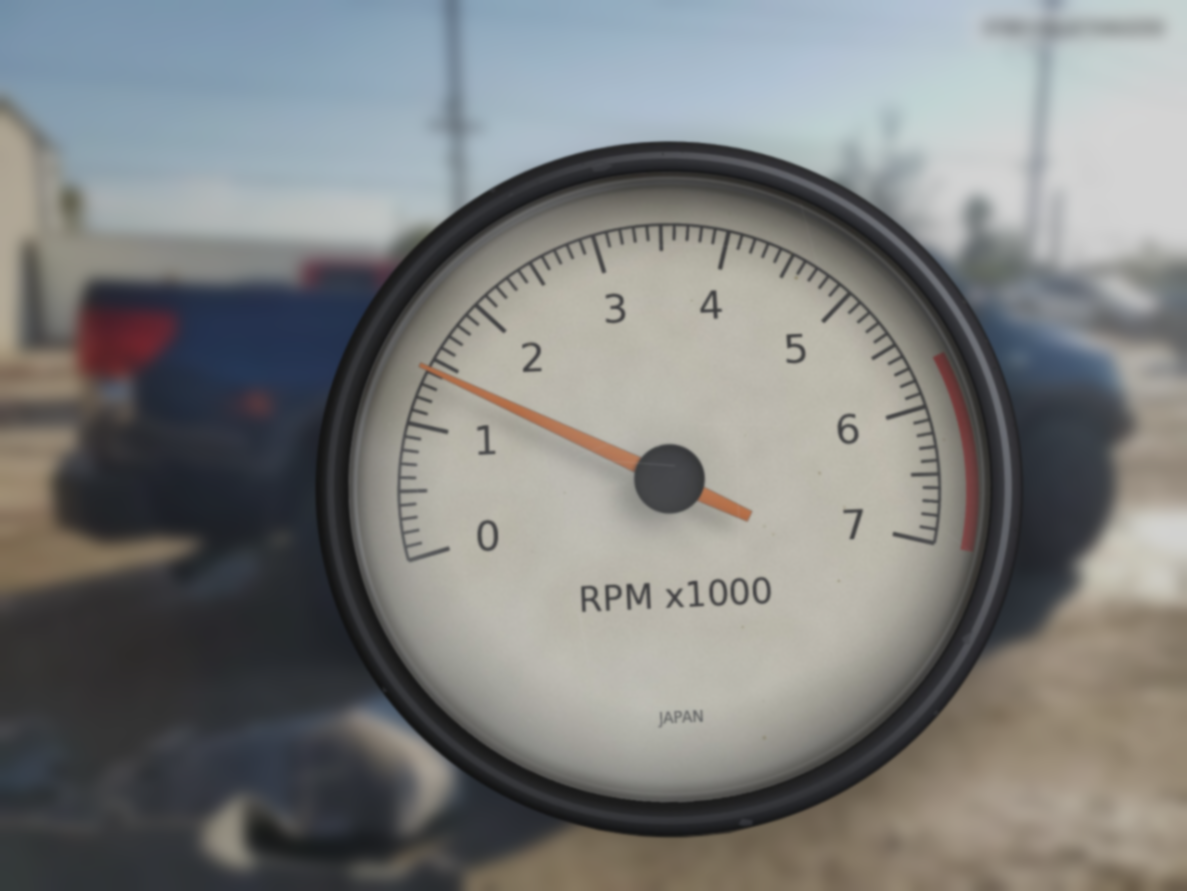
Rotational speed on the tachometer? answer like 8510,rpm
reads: 1400,rpm
